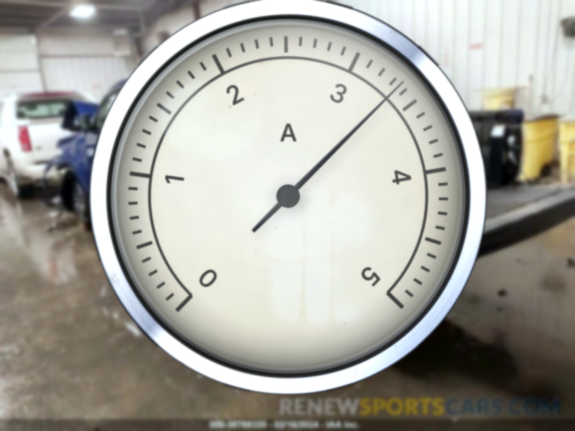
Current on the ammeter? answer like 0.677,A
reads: 3.35,A
